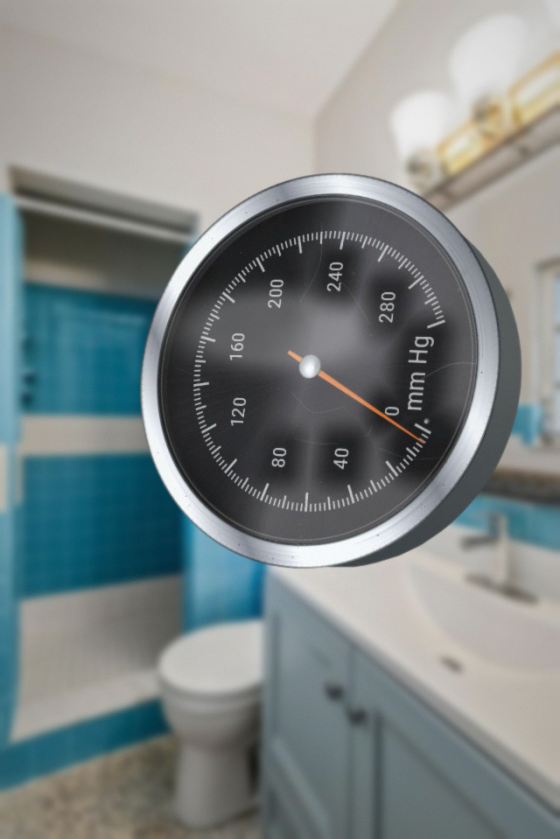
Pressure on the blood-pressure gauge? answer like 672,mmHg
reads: 4,mmHg
